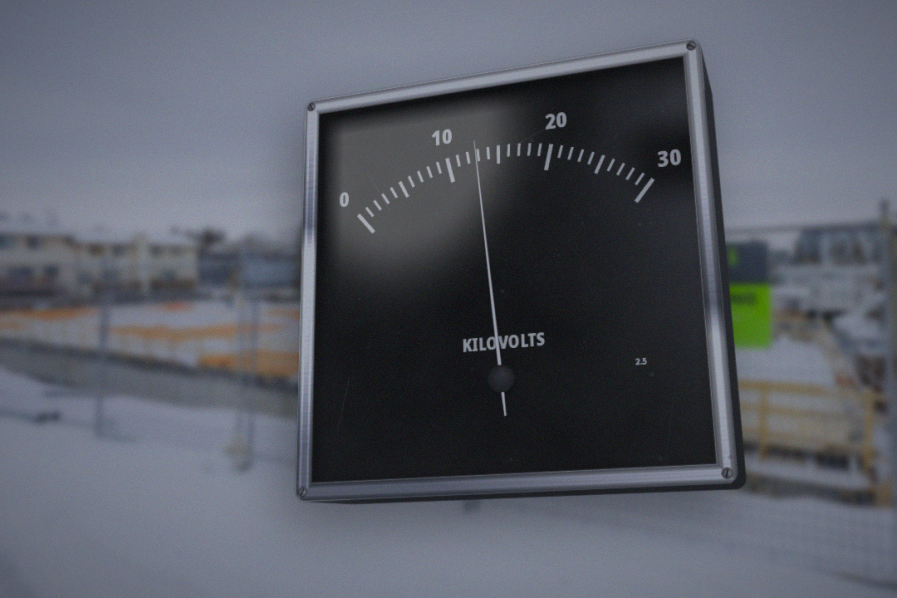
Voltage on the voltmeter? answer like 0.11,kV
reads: 13,kV
